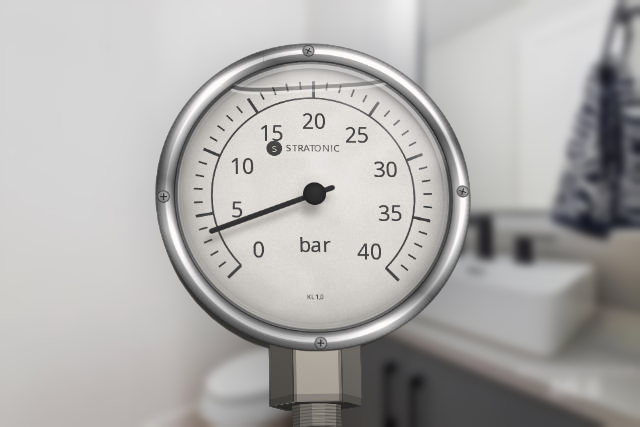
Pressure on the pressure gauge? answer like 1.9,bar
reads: 3.5,bar
